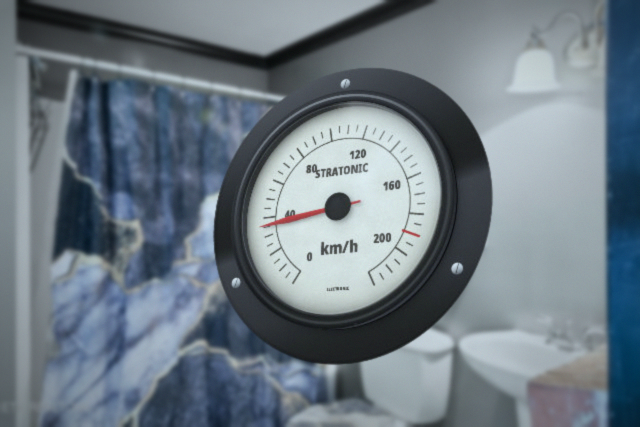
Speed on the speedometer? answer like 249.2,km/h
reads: 35,km/h
